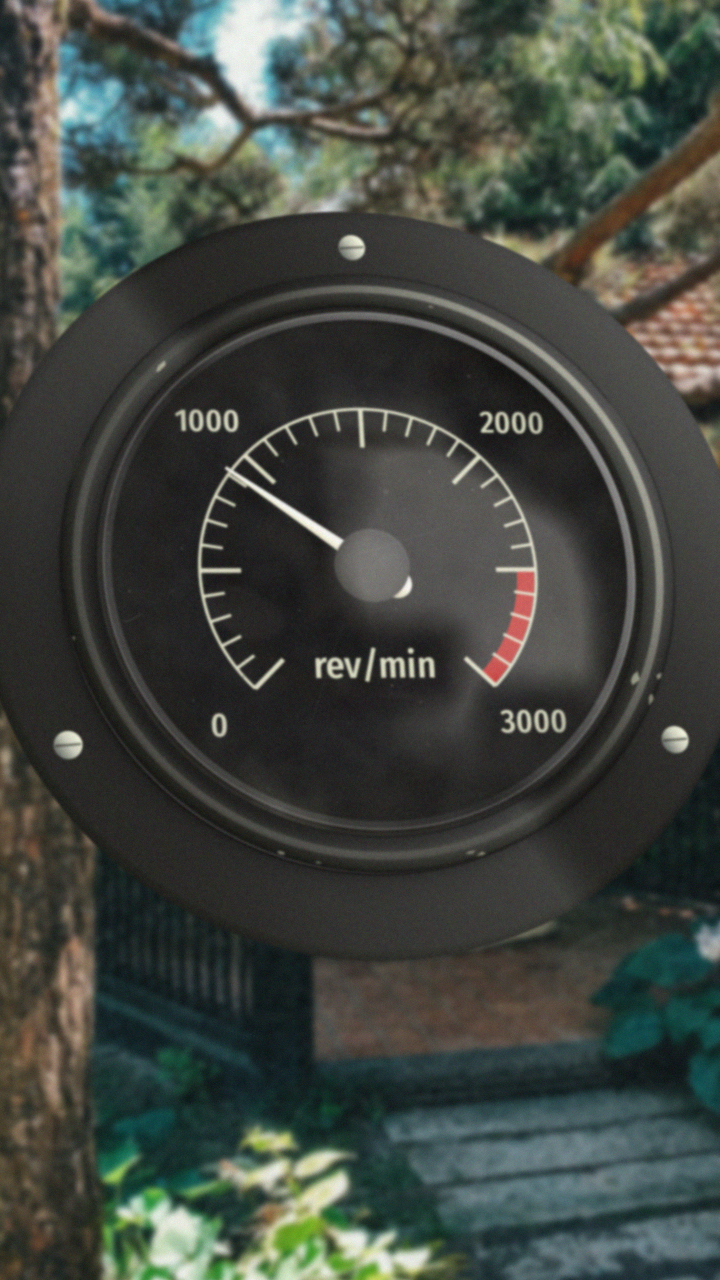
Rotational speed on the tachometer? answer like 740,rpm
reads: 900,rpm
